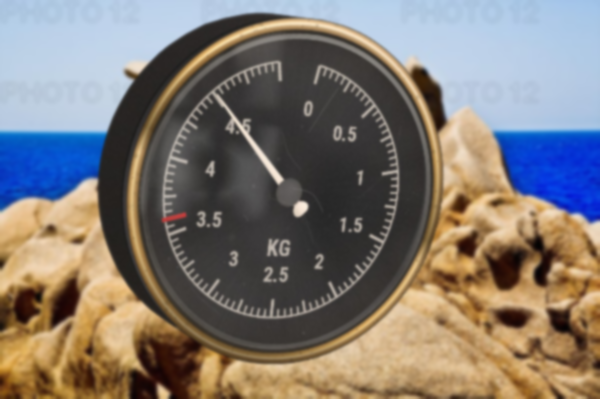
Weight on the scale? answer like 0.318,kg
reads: 4.5,kg
